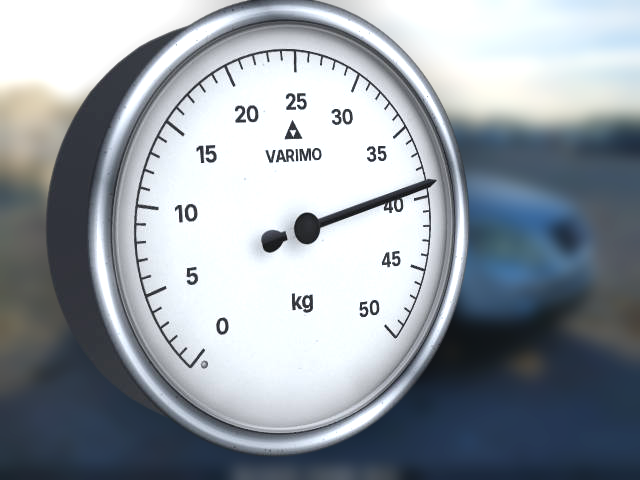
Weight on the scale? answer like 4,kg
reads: 39,kg
